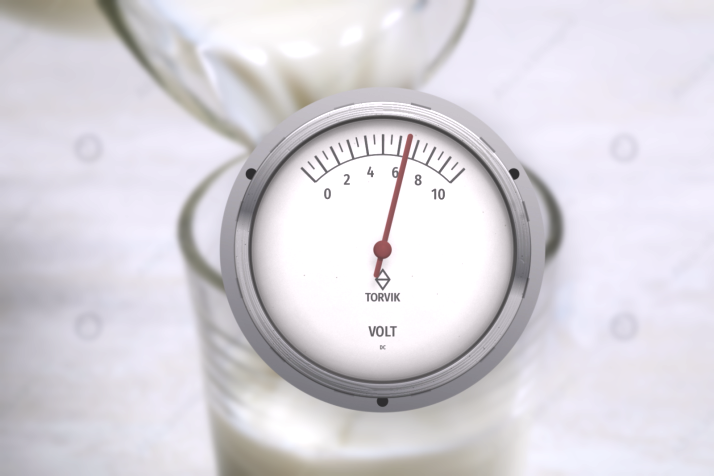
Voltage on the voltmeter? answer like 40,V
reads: 6.5,V
